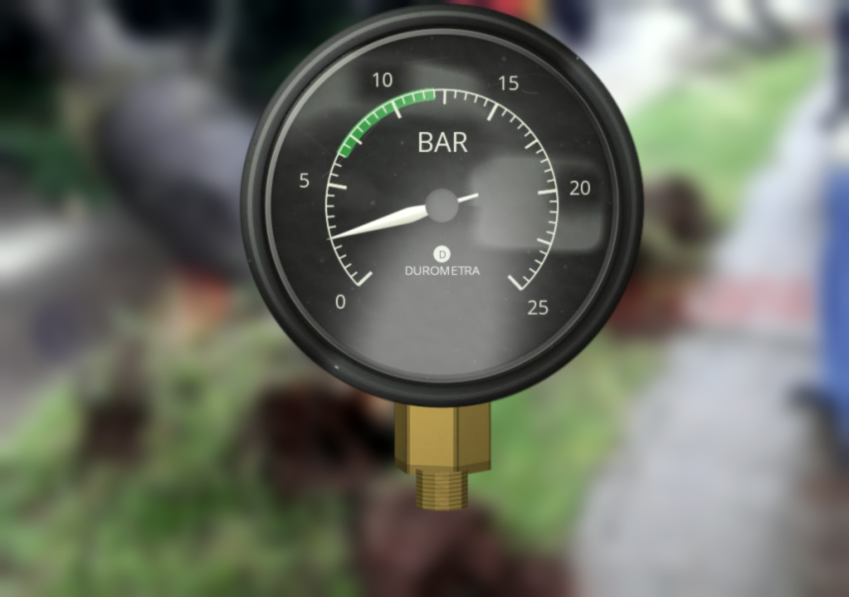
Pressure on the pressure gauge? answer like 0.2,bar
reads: 2.5,bar
